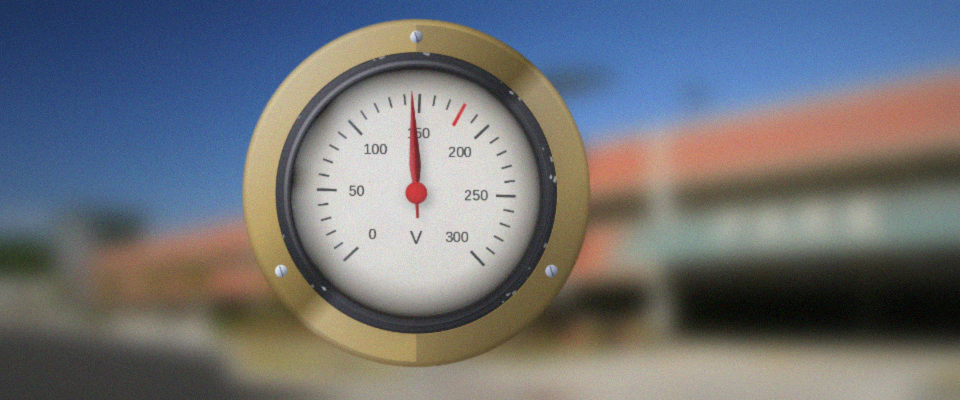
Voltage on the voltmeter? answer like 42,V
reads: 145,V
